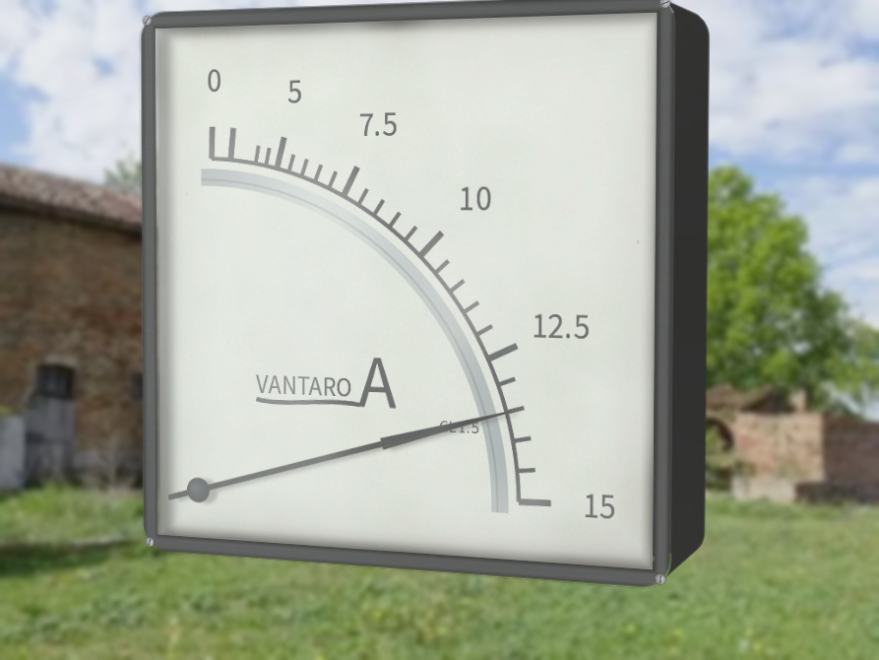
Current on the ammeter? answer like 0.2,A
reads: 13.5,A
